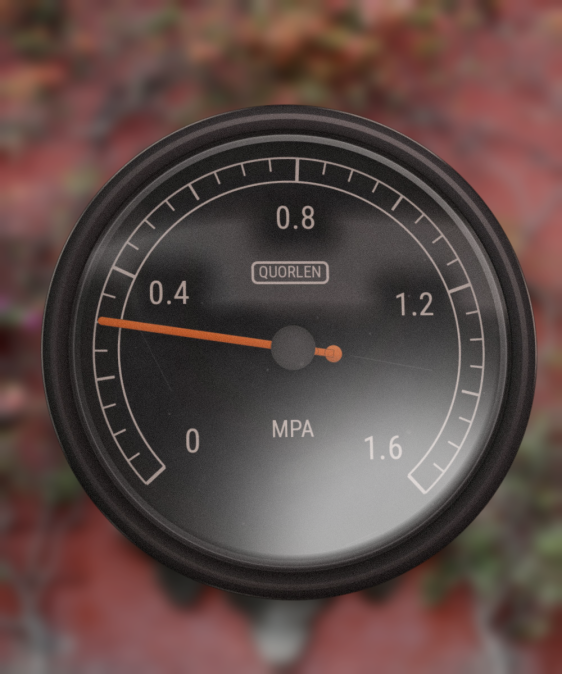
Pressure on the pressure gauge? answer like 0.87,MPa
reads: 0.3,MPa
